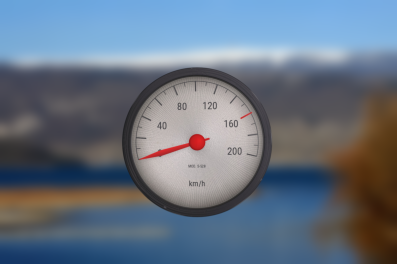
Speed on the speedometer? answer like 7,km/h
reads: 0,km/h
